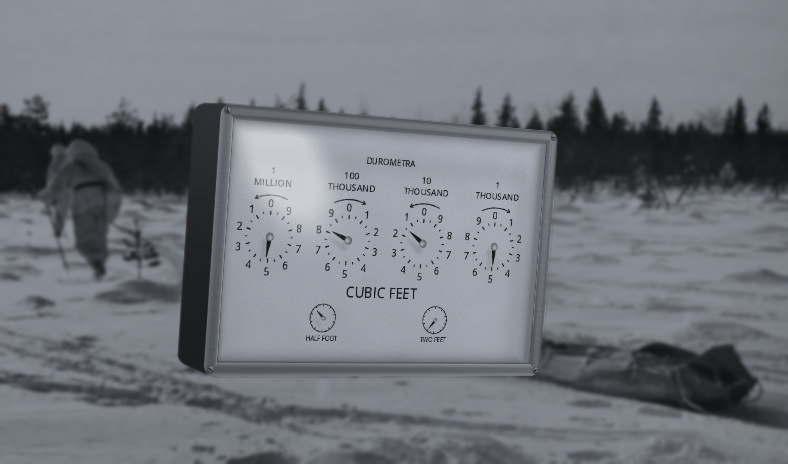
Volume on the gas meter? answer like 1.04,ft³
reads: 481500,ft³
